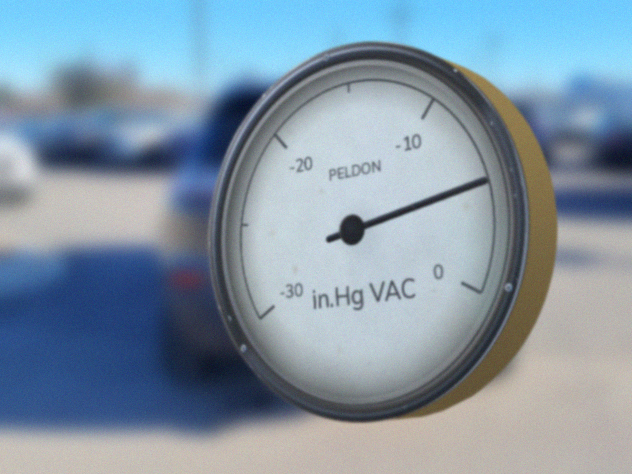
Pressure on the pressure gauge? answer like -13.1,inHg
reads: -5,inHg
